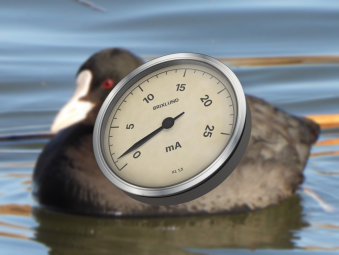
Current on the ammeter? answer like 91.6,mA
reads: 1,mA
